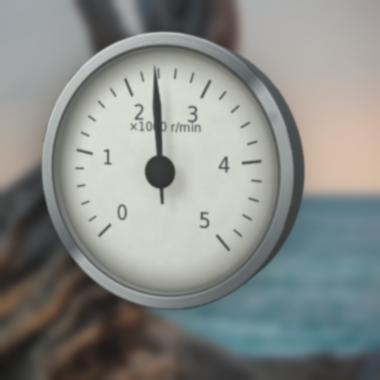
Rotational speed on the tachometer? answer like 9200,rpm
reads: 2400,rpm
